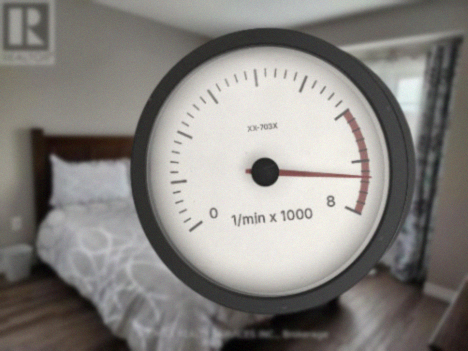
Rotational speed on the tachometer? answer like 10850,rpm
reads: 7300,rpm
